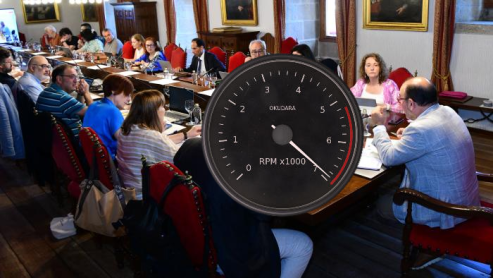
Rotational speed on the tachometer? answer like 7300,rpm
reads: 6900,rpm
